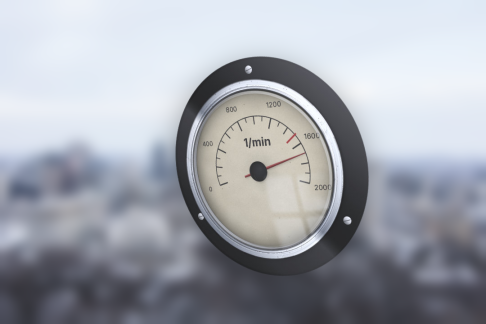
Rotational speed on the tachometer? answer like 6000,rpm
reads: 1700,rpm
